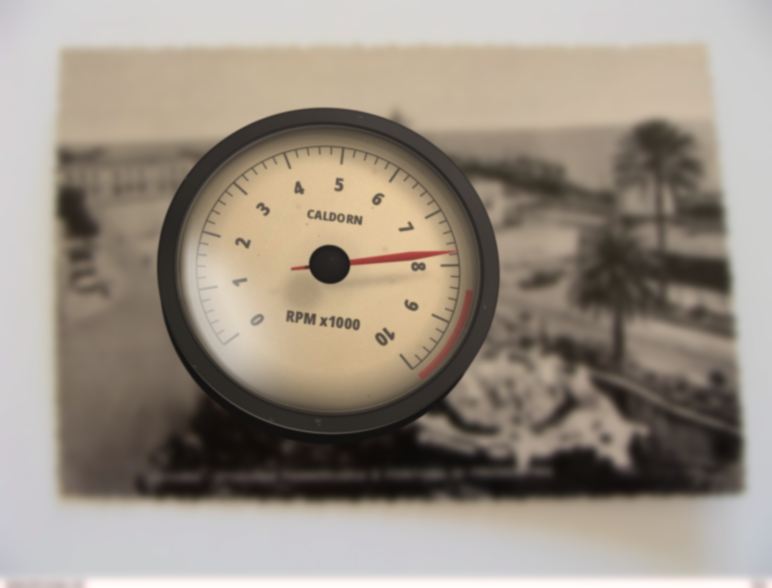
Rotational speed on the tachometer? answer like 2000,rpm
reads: 7800,rpm
